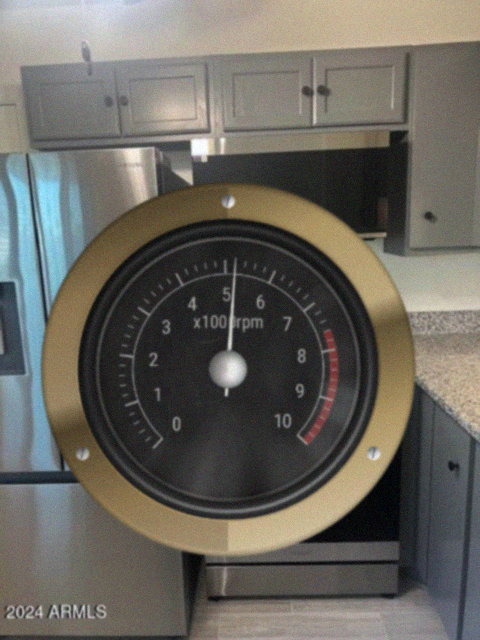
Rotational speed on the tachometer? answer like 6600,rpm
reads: 5200,rpm
